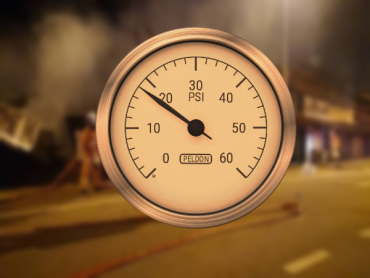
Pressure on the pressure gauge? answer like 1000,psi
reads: 18,psi
